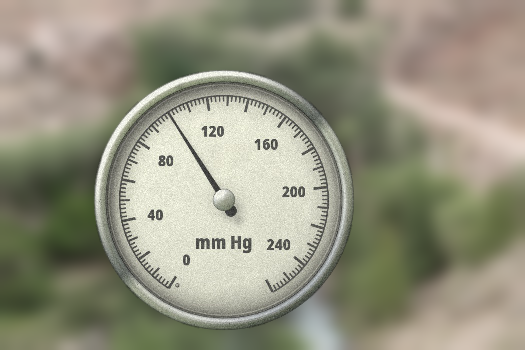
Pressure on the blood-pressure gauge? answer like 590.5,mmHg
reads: 100,mmHg
